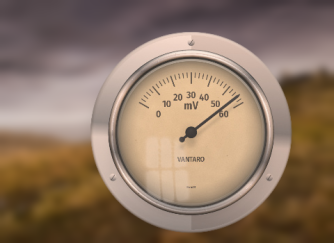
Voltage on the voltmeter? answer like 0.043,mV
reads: 56,mV
